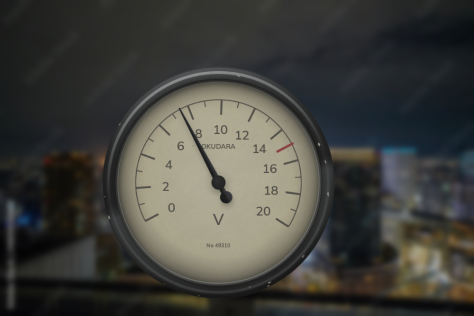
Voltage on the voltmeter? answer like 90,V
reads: 7.5,V
